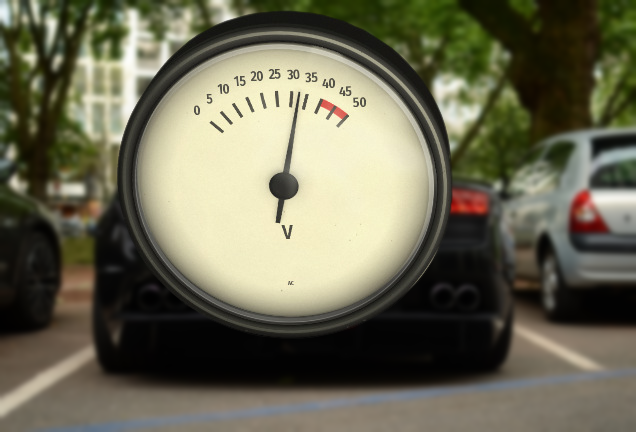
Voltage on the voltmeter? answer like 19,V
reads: 32.5,V
